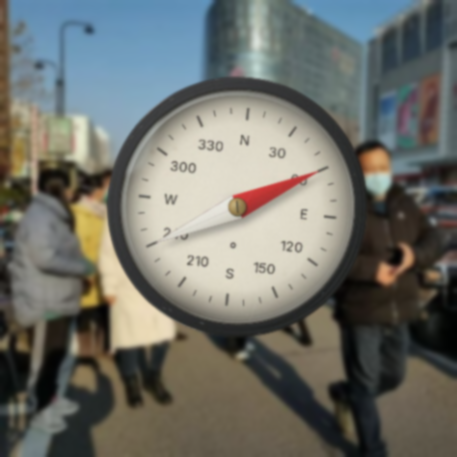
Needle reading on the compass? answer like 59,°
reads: 60,°
